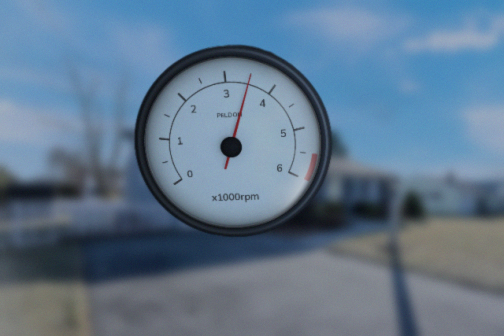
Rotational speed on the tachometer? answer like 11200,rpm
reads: 3500,rpm
